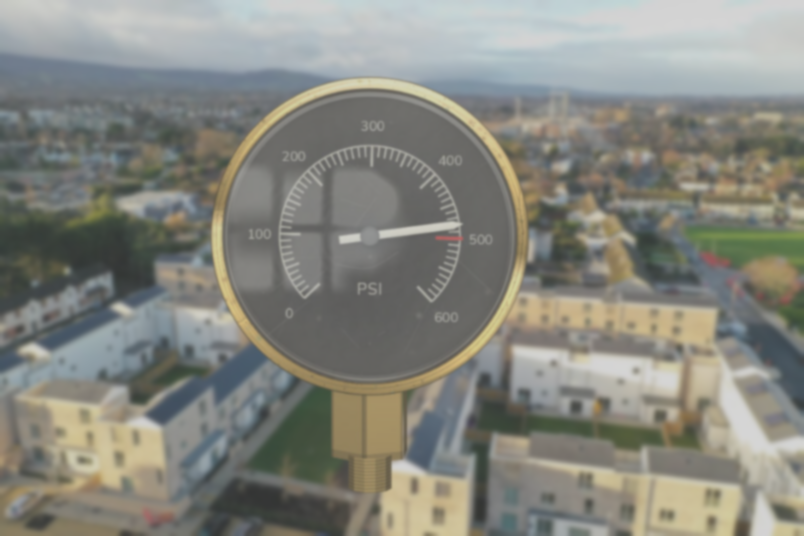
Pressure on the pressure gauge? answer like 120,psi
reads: 480,psi
